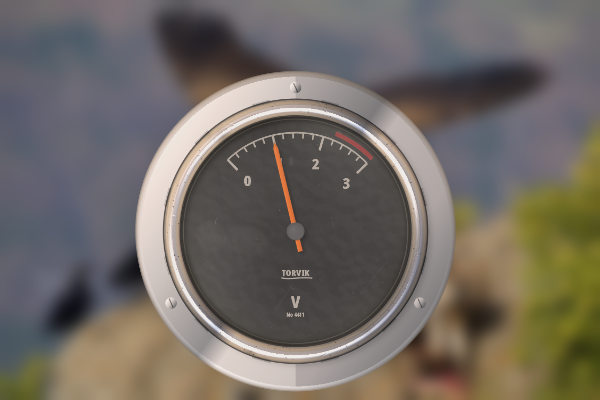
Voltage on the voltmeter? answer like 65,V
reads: 1,V
